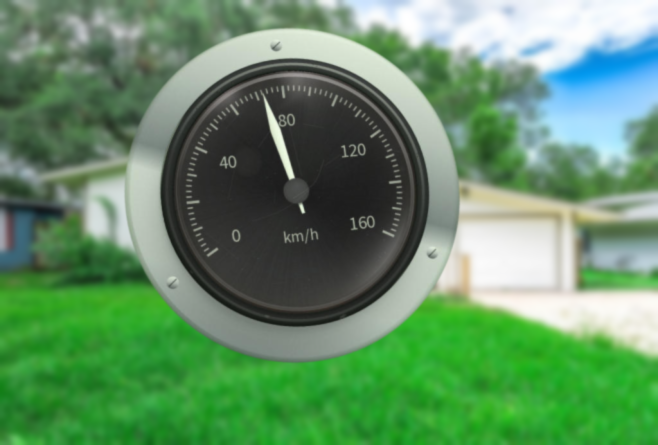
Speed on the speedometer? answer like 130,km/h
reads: 72,km/h
